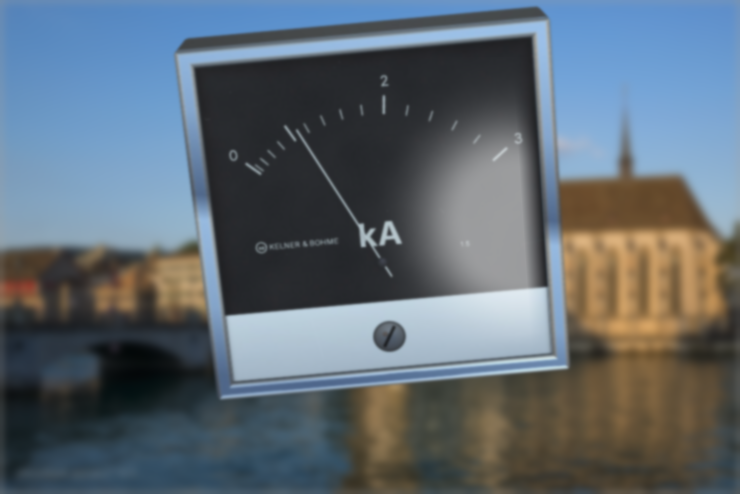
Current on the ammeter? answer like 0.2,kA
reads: 1.1,kA
